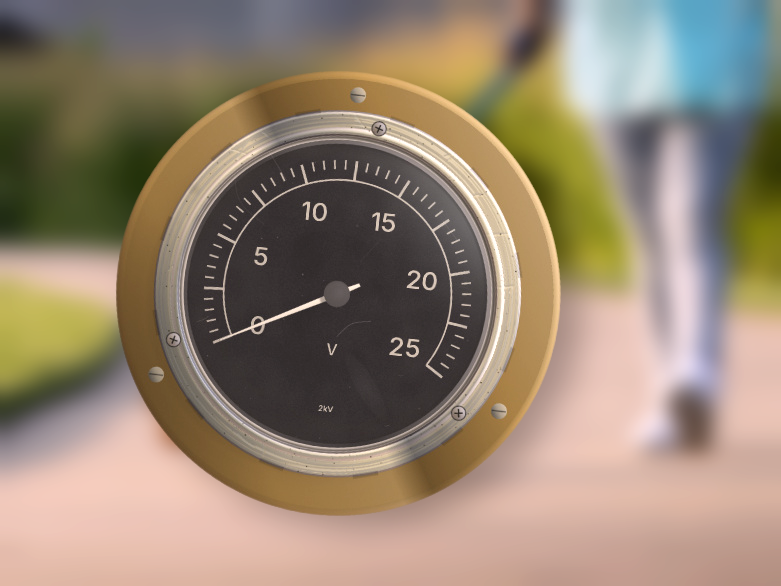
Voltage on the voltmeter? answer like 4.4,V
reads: 0,V
